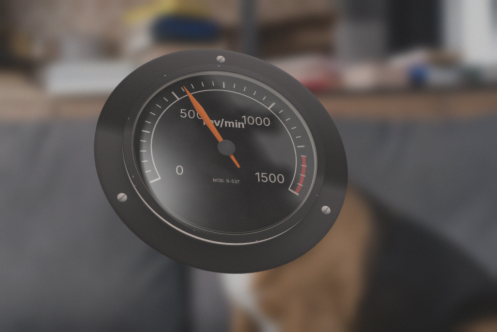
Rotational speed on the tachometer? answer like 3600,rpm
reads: 550,rpm
